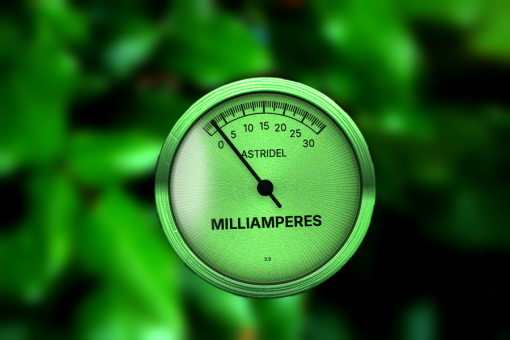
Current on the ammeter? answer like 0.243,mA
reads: 2.5,mA
